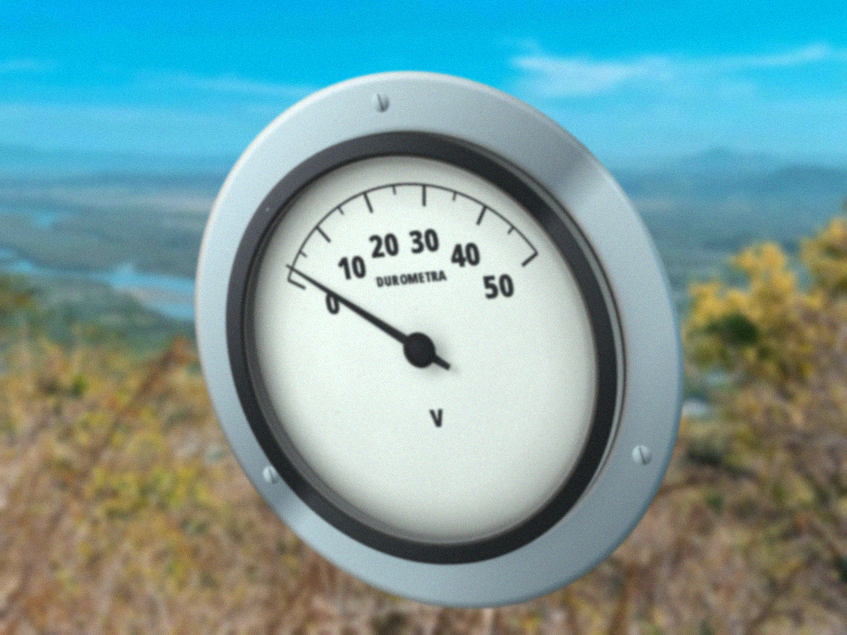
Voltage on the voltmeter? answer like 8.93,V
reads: 2.5,V
